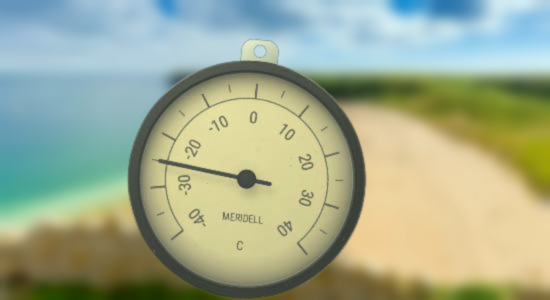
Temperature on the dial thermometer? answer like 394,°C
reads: -25,°C
